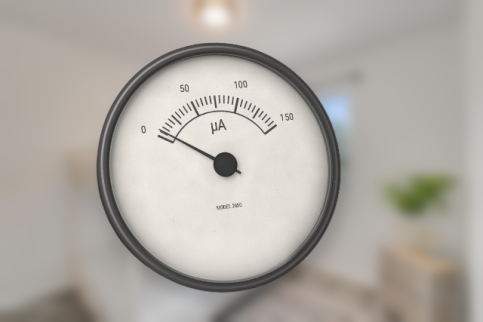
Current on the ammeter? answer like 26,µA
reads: 5,µA
